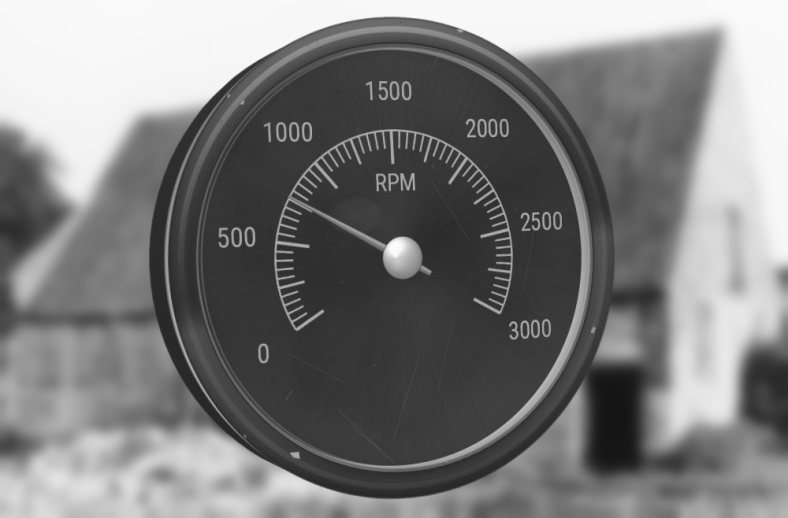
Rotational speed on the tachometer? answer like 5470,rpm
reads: 750,rpm
